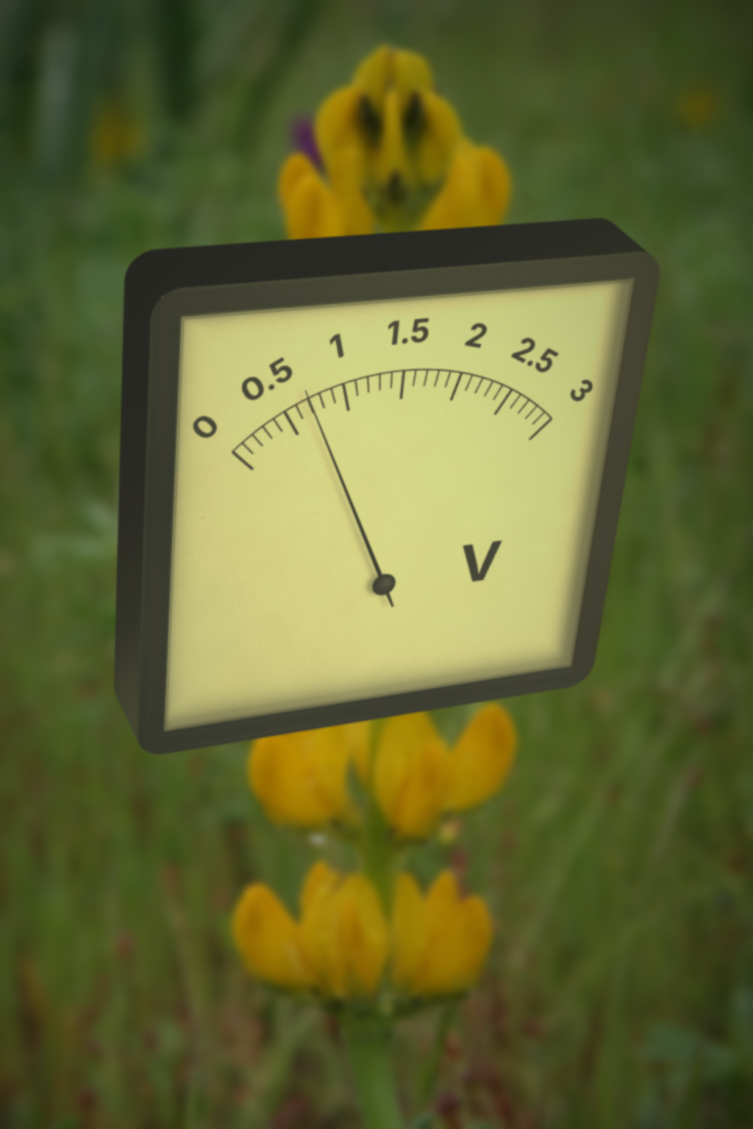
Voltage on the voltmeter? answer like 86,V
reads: 0.7,V
